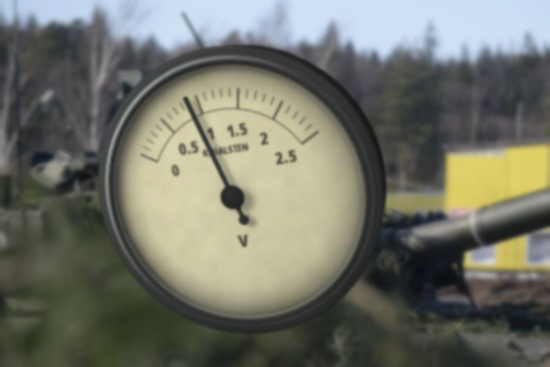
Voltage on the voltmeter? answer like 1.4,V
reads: 0.9,V
